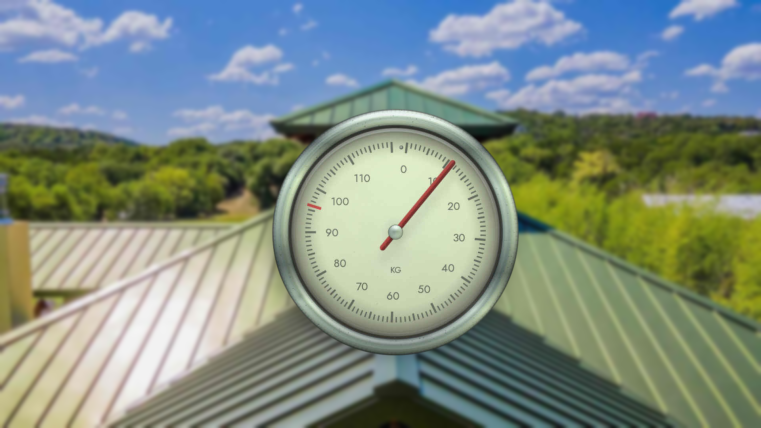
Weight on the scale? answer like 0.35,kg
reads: 11,kg
